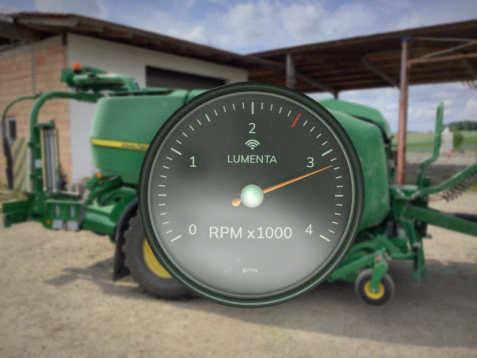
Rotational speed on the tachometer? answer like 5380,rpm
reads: 3150,rpm
